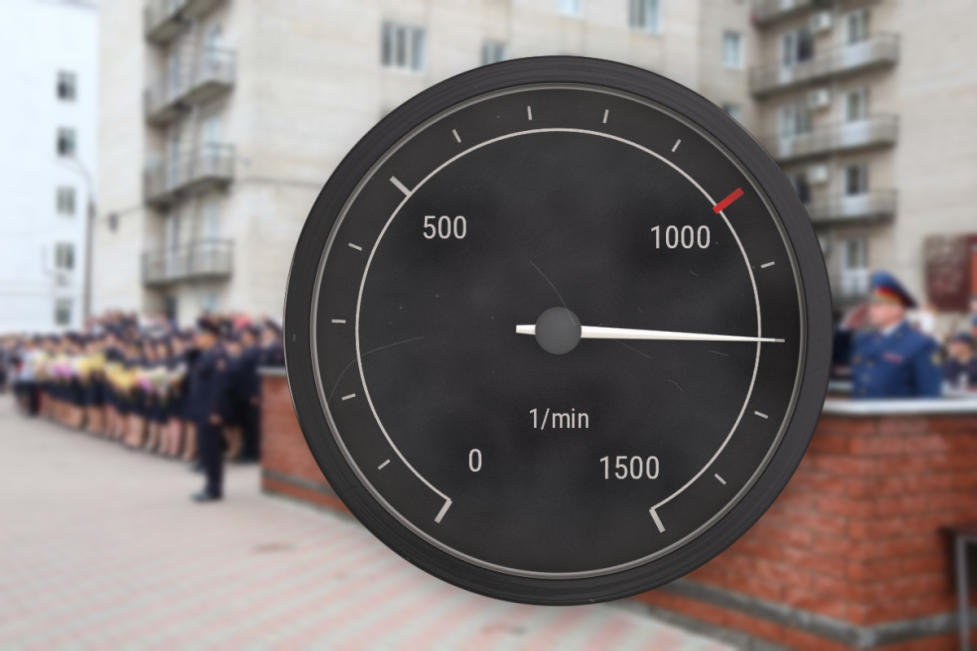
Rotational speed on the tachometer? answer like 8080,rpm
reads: 1200,rpm
